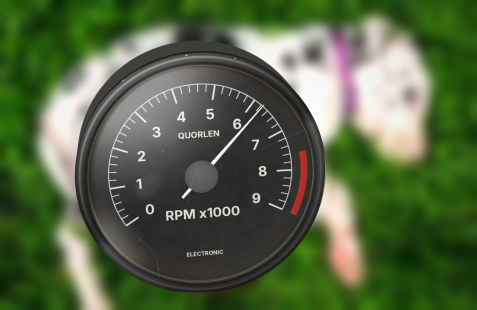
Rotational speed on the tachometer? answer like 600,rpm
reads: 6200,rpm
